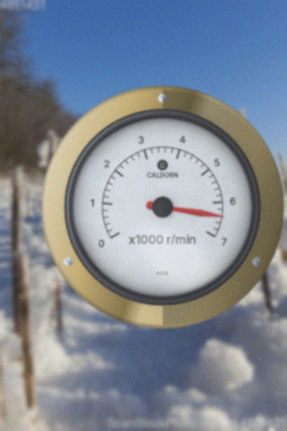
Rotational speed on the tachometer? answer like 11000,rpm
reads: 6400,rpm
